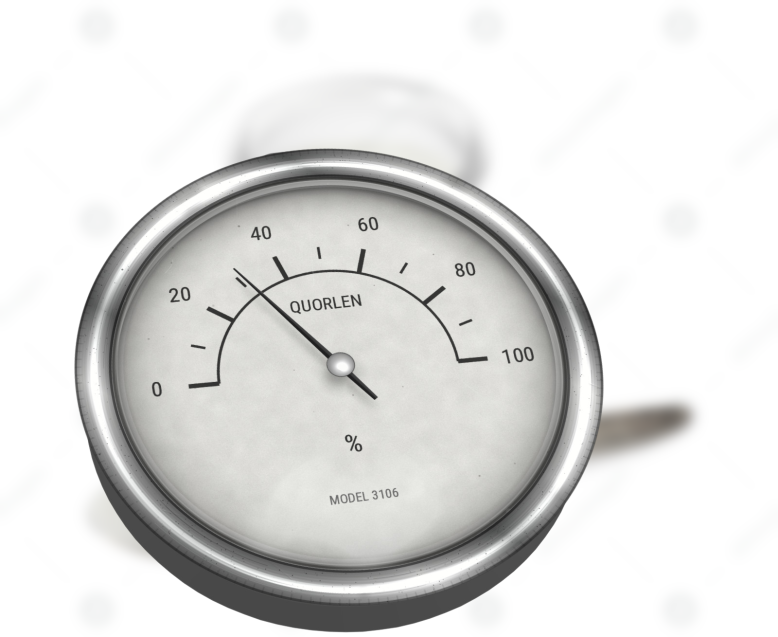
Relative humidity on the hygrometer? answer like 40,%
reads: 30,%
